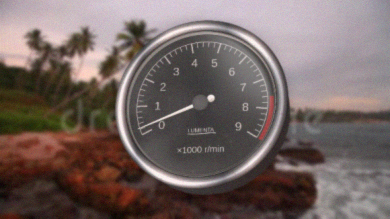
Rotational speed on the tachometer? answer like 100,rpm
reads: 200,rpm
